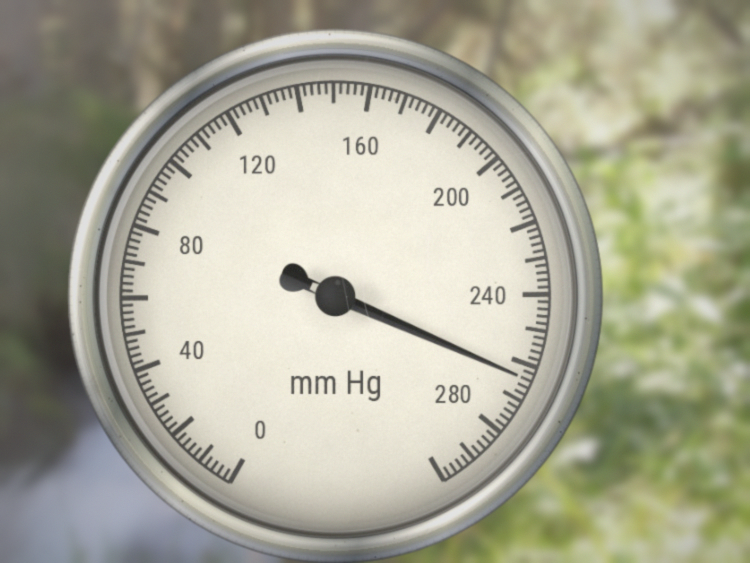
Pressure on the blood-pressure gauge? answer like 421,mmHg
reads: 264,mmHg
